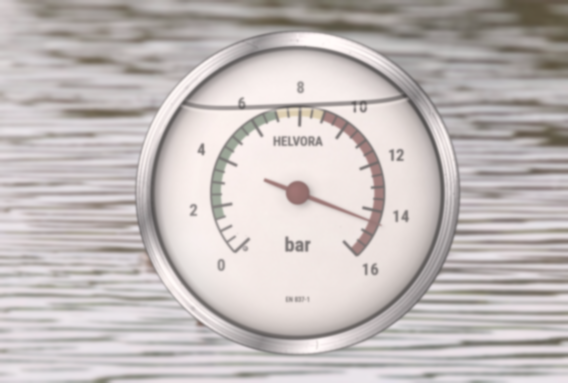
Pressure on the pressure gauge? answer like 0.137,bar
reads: 14.5,bar
